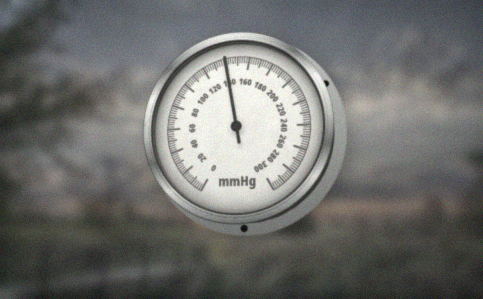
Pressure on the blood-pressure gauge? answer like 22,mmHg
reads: 140,mmHg
